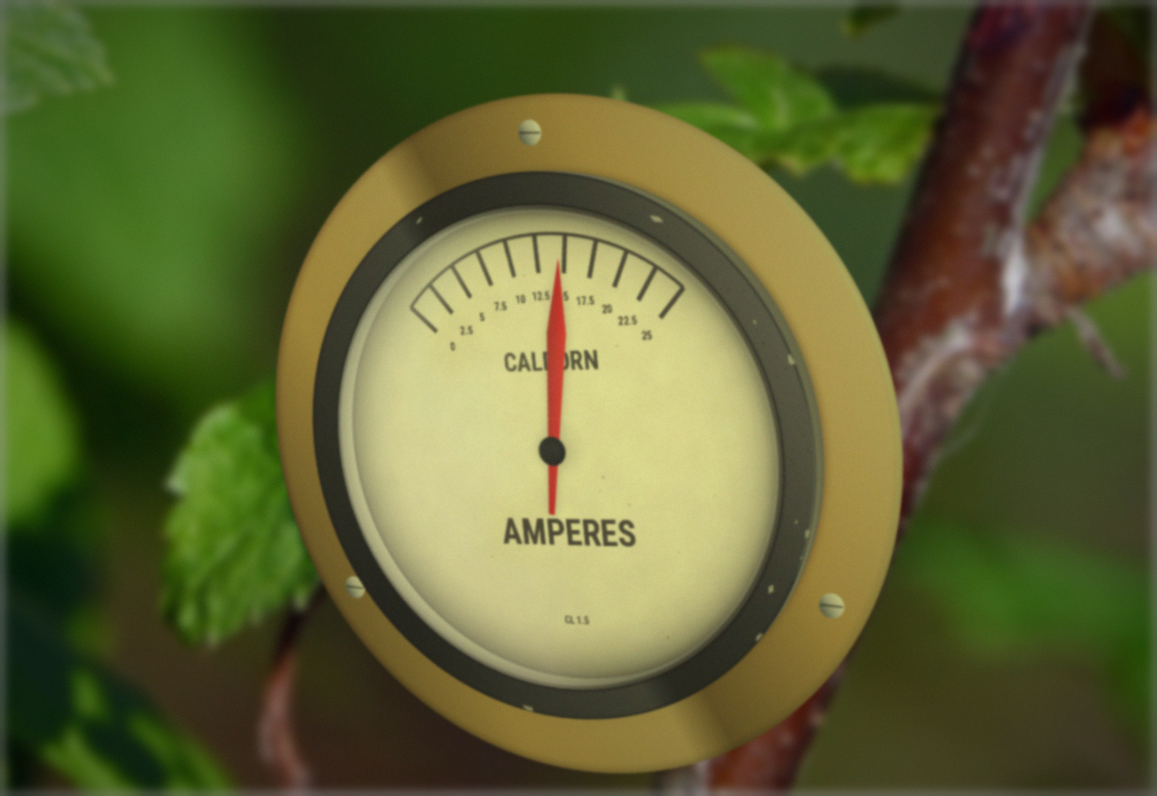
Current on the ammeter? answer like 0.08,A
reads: 15,A
